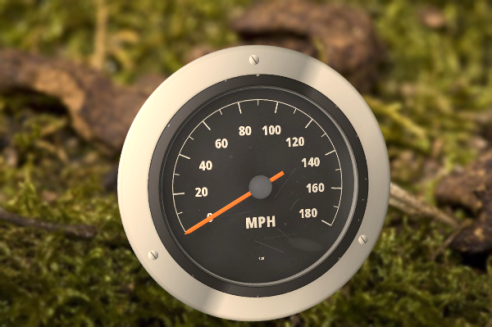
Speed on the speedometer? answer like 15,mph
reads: 0,mph
